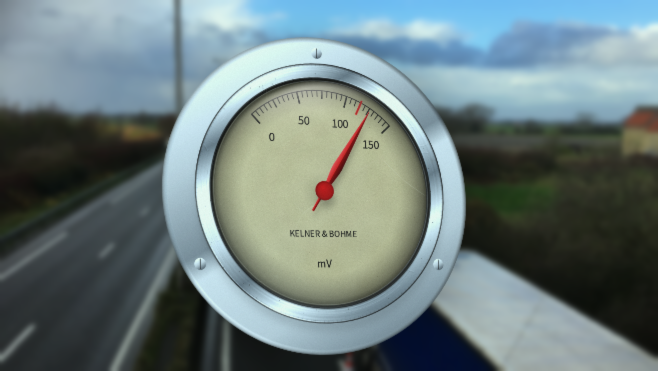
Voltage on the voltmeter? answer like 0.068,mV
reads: 125,mV
